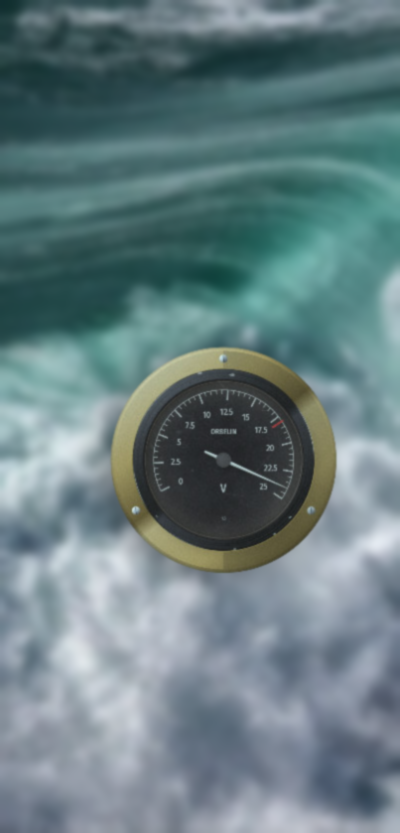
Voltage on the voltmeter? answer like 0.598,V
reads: 24,V
